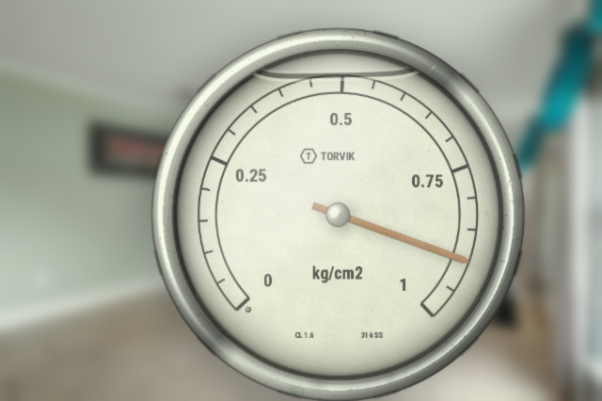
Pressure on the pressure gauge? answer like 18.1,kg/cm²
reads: 0.9,kg/cm²
